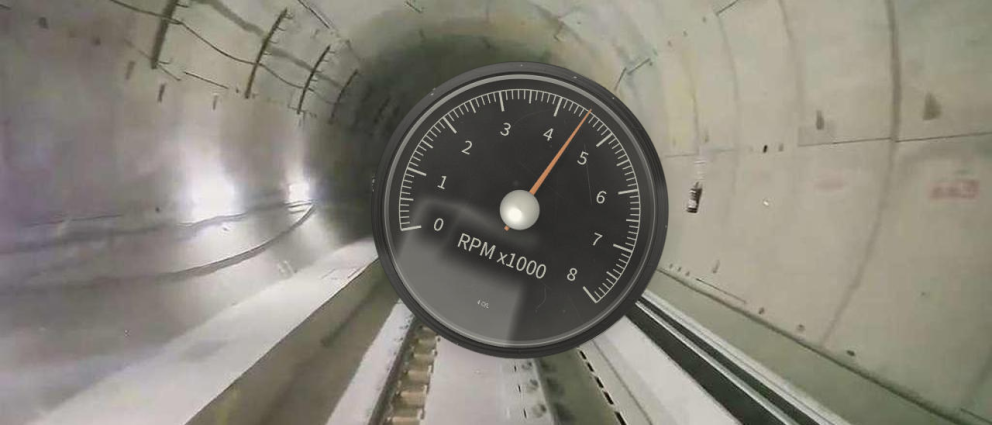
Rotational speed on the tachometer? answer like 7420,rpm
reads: 4500,rpm
